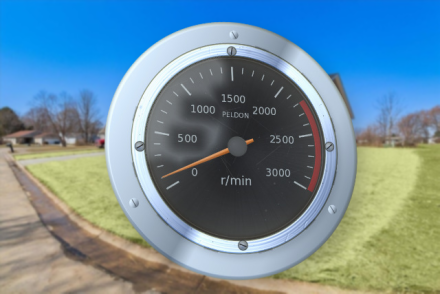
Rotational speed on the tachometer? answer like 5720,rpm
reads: 100,rpm
